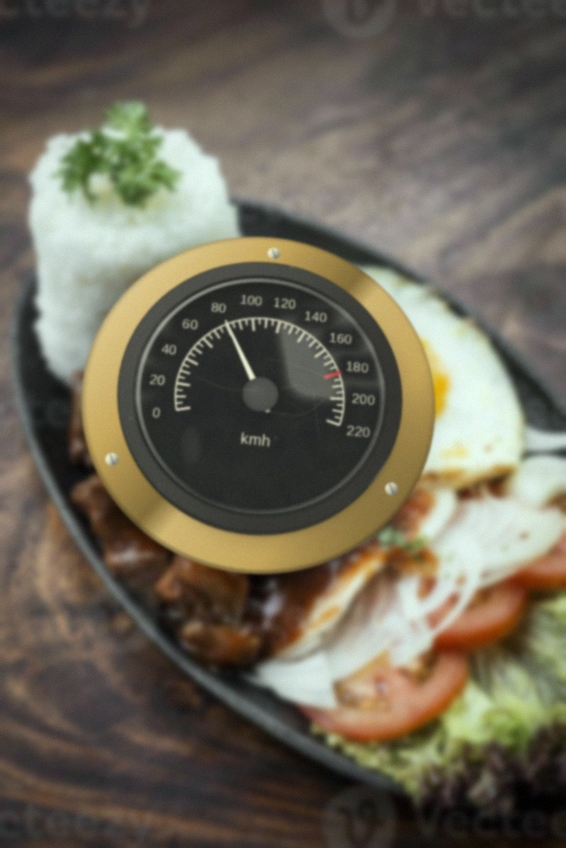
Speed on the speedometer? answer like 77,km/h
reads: 80,km/h
